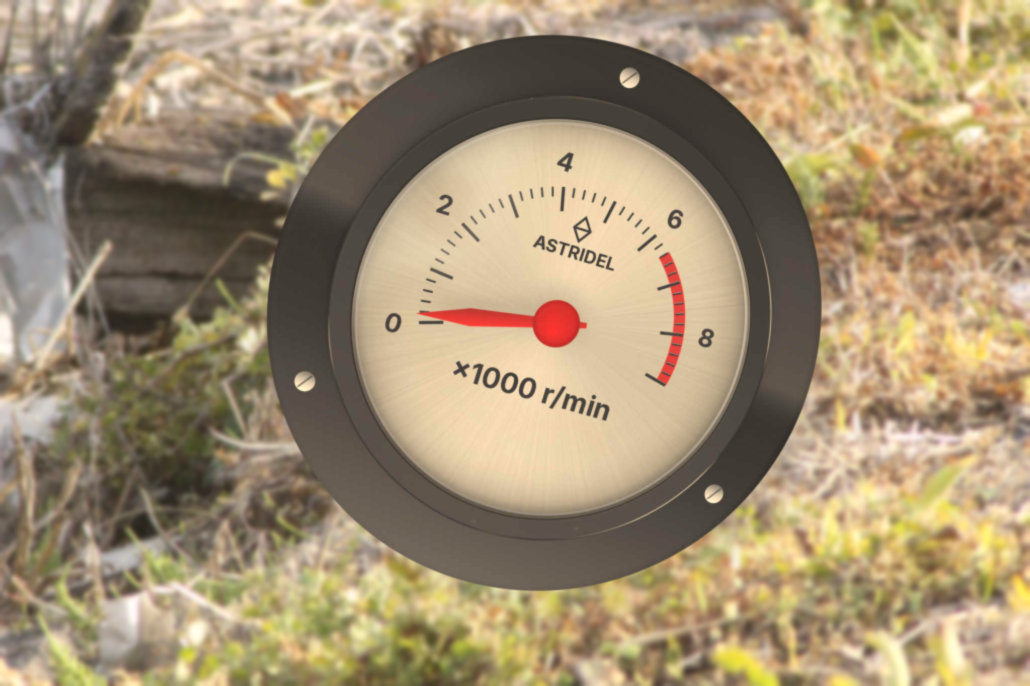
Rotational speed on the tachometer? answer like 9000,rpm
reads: 200,rpm
